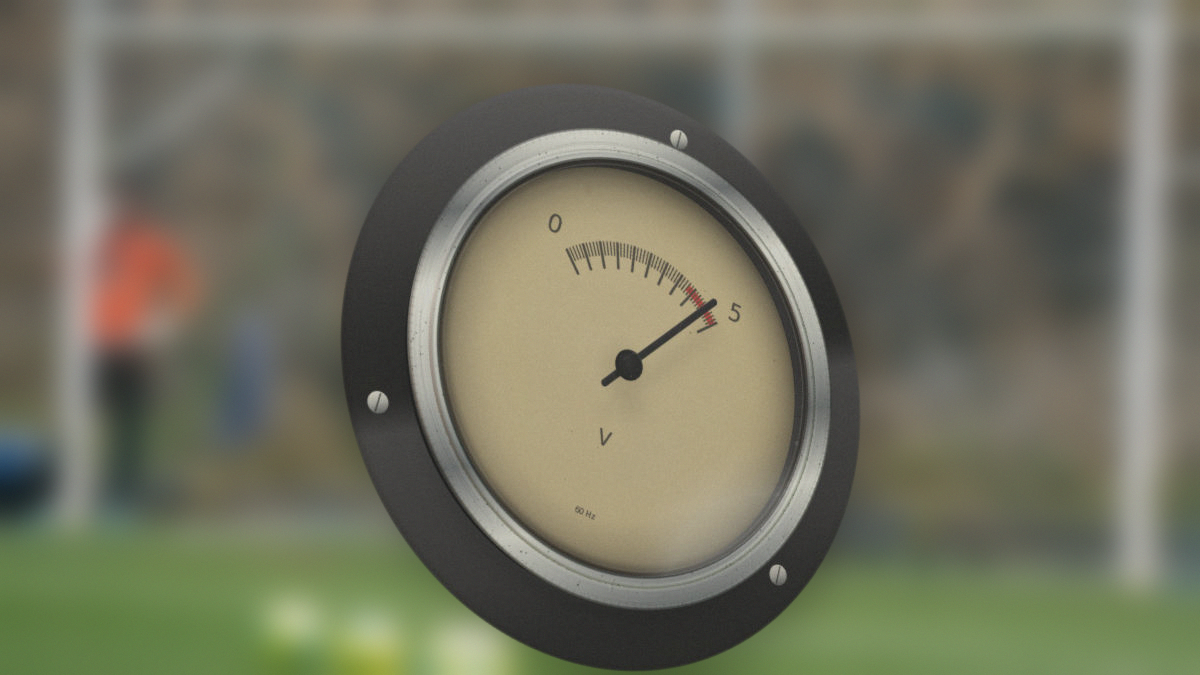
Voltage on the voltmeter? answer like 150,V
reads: 4.5,V
